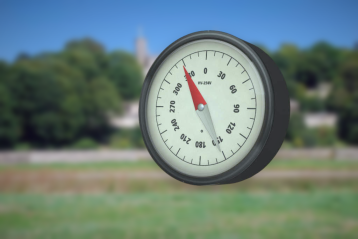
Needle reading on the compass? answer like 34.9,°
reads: 330,°
